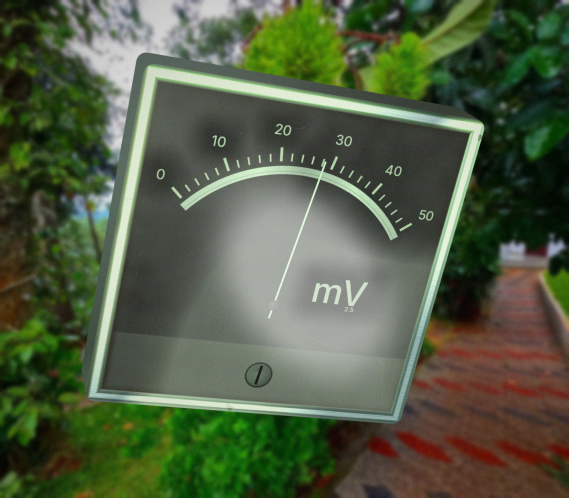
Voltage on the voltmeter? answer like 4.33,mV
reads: 28,mV
